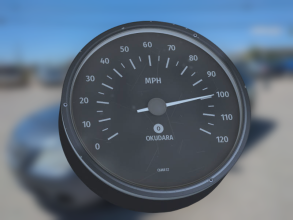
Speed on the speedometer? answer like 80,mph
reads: 100,mph
